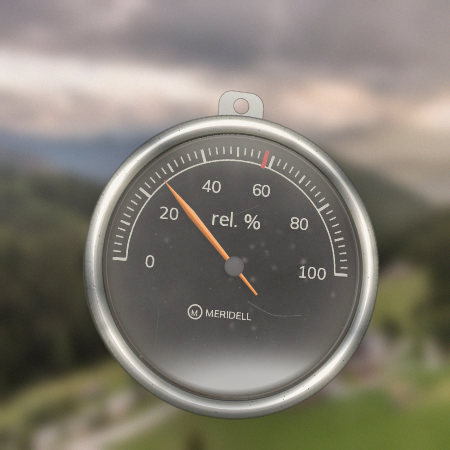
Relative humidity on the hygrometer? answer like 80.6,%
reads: 26,%
